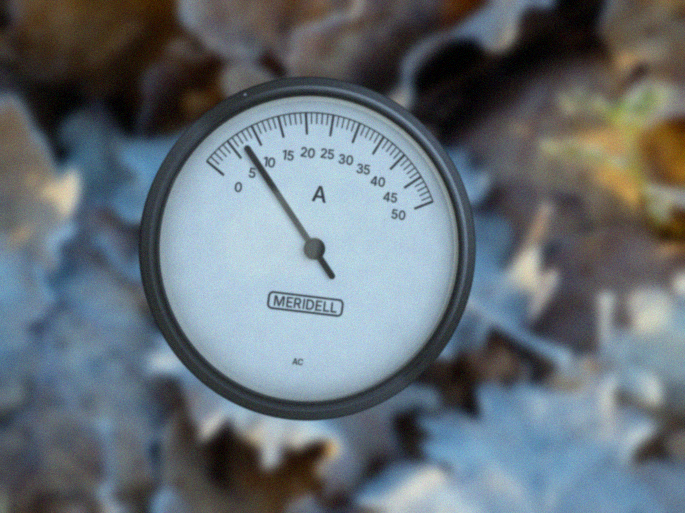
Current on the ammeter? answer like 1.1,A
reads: 7,A
